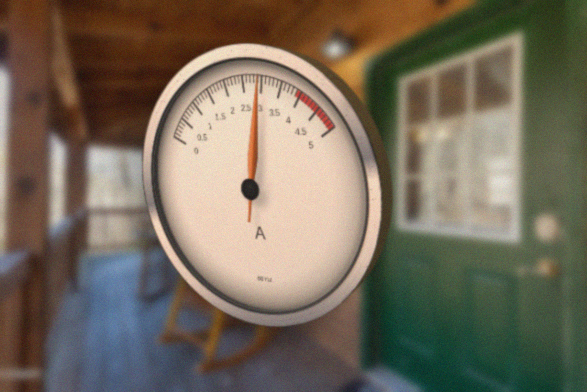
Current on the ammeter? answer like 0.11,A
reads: 3,A
